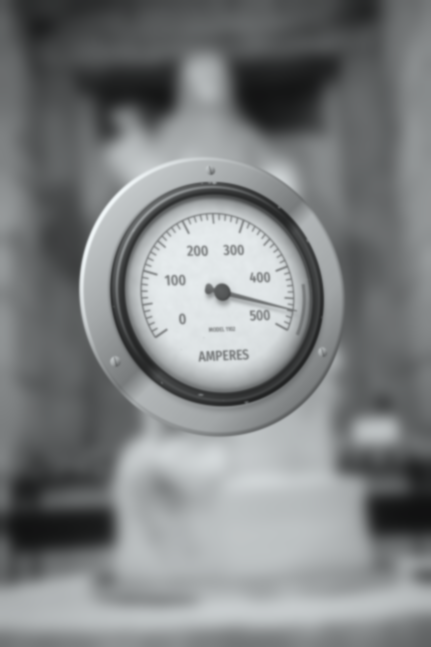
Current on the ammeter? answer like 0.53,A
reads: 470,A
